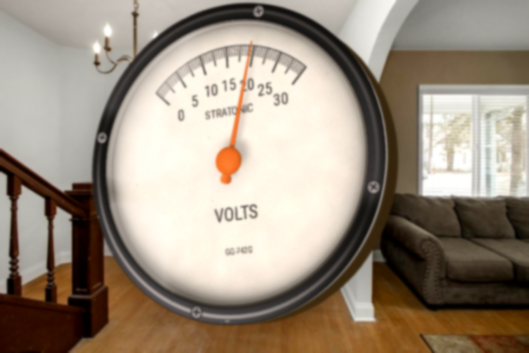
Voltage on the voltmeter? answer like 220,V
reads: 20,V
